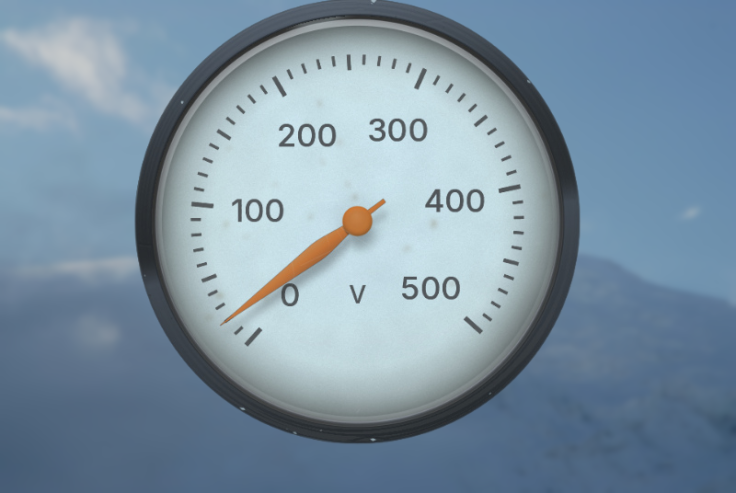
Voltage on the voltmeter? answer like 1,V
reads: 20,V
